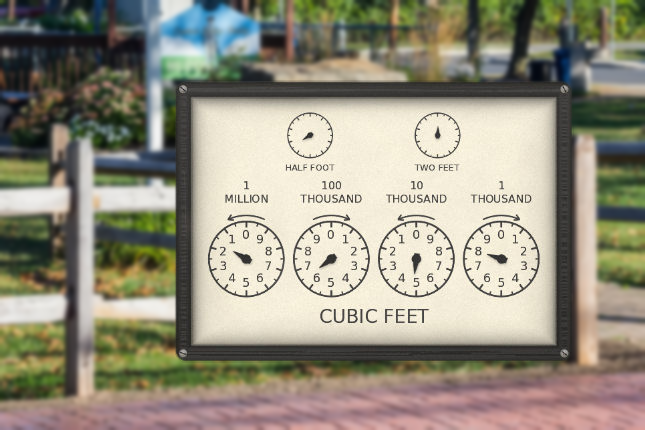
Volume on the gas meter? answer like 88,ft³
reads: 164800,ft³
